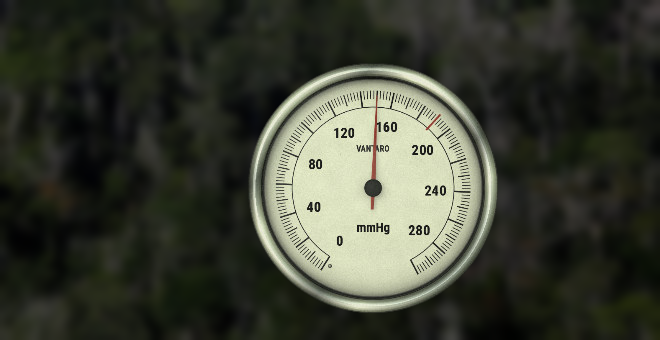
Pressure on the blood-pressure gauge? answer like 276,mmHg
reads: 150,mmHg
